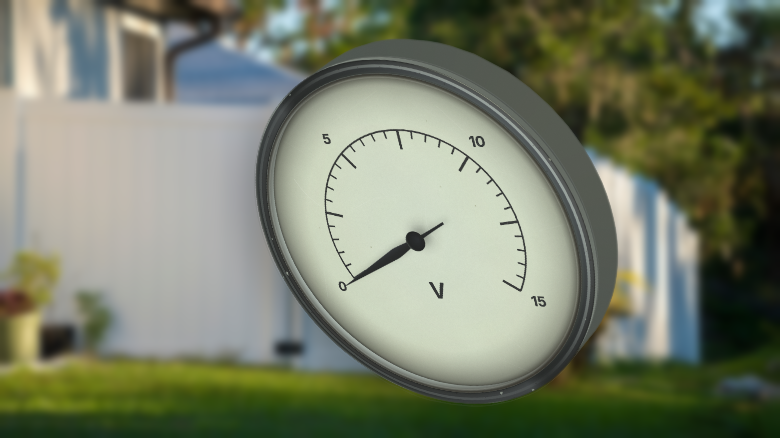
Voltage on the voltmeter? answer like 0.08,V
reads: 0,V
